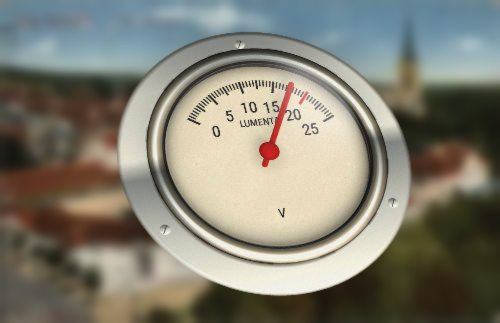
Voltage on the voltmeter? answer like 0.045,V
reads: 17.5,V
